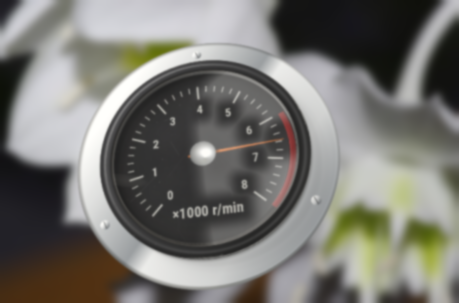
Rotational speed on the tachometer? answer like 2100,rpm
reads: 6600,rpm
